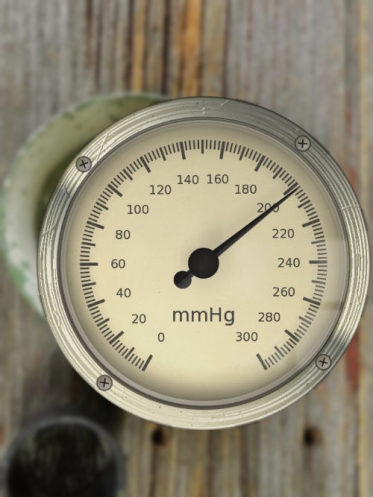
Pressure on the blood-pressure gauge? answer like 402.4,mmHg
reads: 202,mmHg
